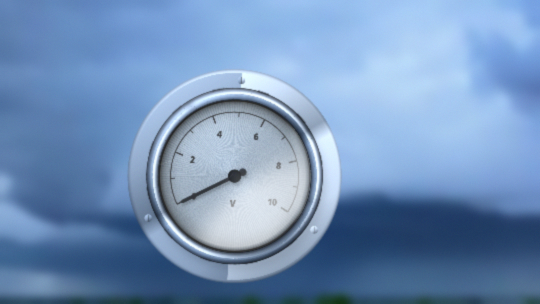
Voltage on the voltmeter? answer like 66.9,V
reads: 0,V
